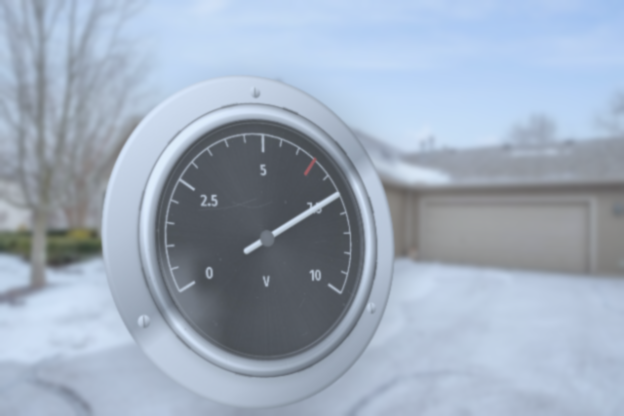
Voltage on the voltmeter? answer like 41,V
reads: 7.5,V
